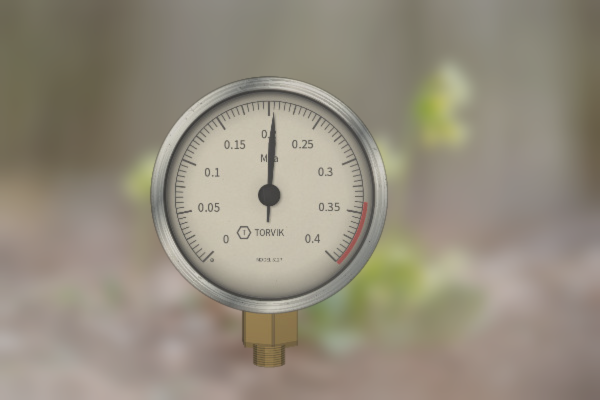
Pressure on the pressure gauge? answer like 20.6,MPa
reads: 0.205,MPa
